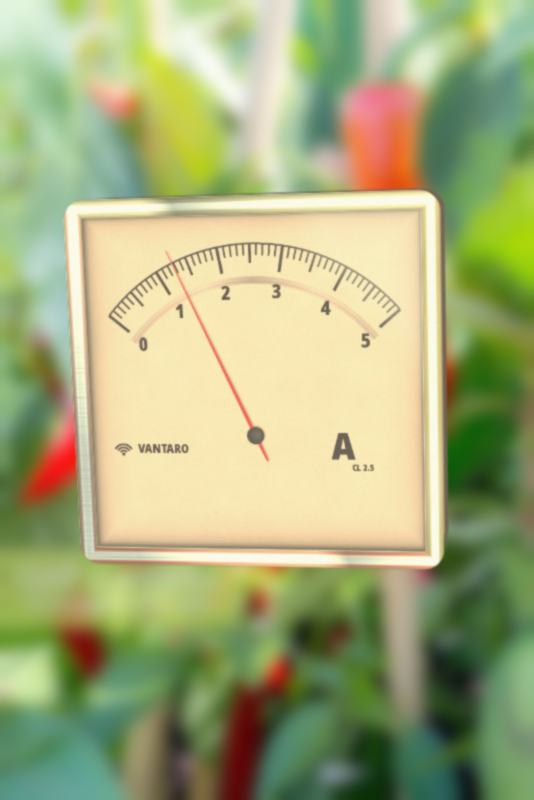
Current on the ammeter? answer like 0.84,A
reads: 1.3,A
